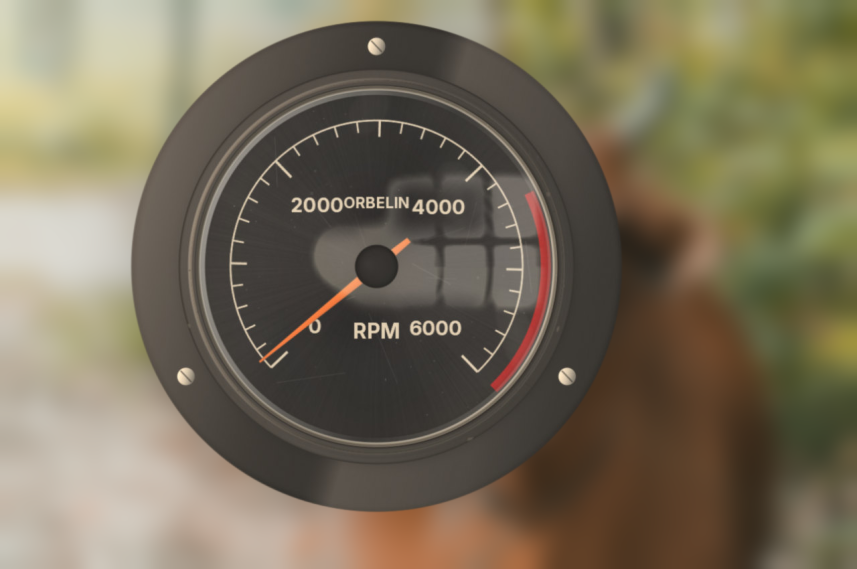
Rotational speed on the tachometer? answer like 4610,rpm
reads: 100,rpm
